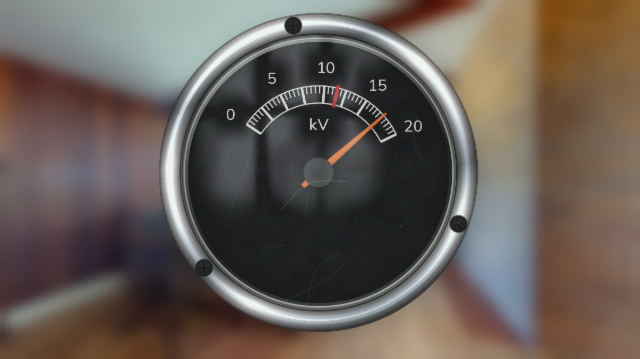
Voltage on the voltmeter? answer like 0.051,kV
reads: 17.5,kV
